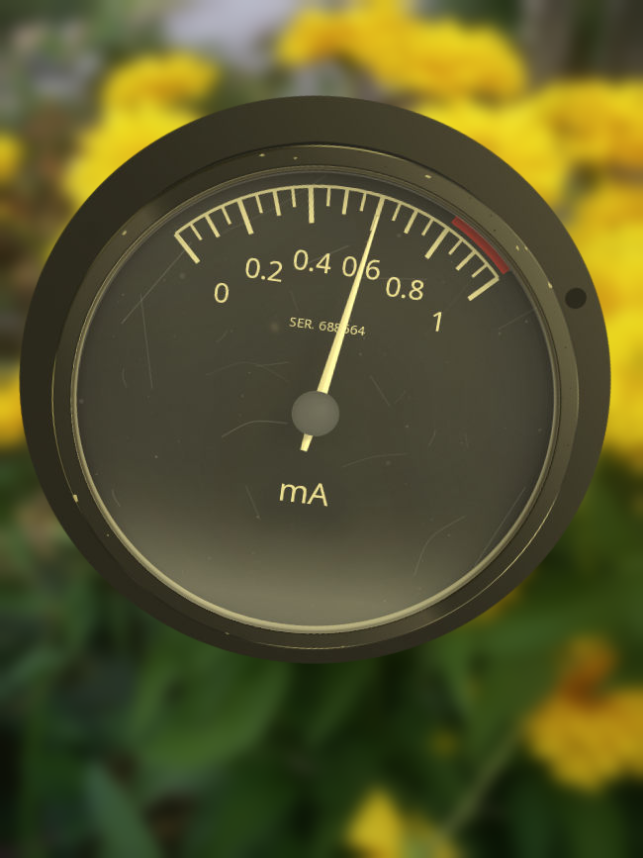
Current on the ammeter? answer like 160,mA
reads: 0.6,mA
